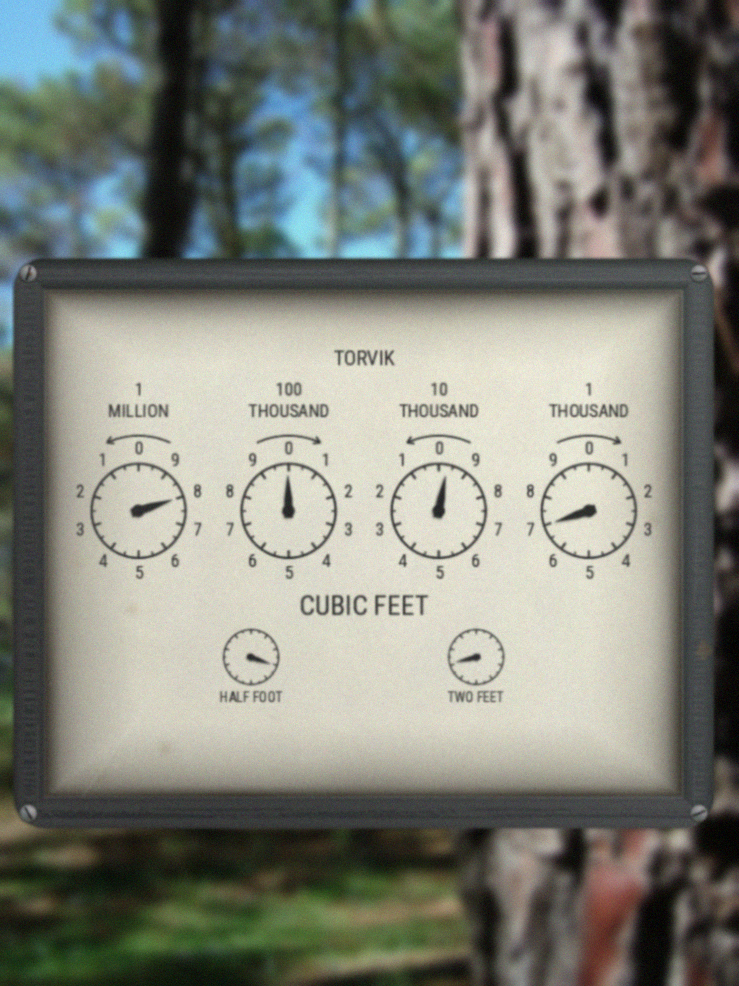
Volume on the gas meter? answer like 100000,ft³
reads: 799700,ft³
